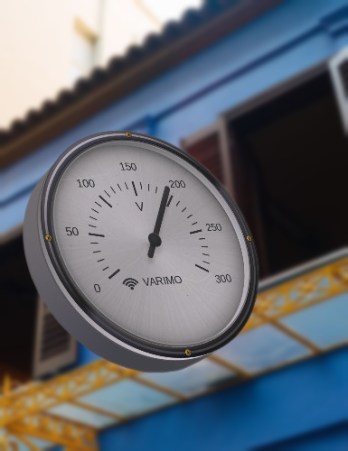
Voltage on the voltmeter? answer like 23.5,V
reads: 190,V
